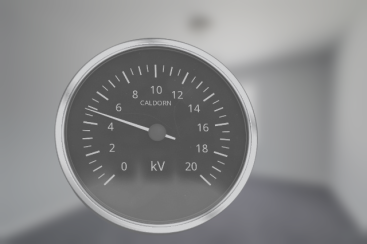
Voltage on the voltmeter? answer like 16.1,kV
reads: 4.75,kV
